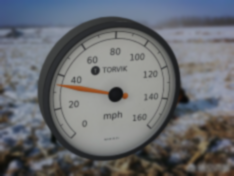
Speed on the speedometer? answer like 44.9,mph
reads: 35,mph
